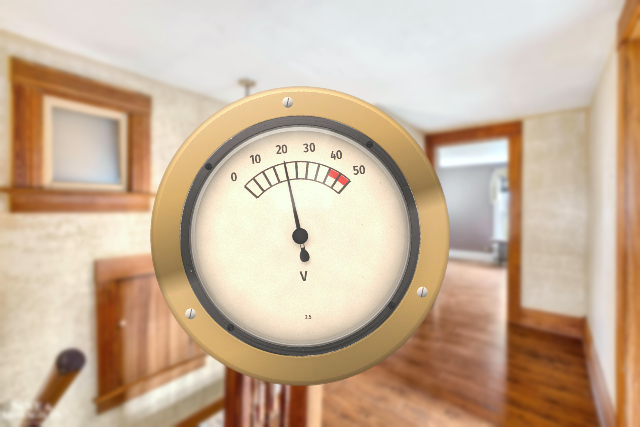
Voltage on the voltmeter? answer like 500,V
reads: 20,V
